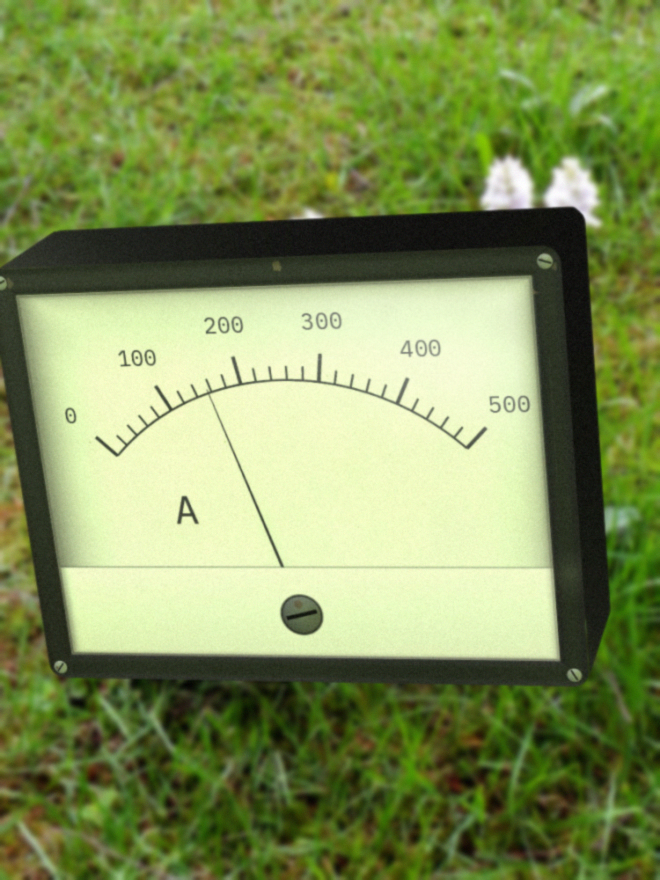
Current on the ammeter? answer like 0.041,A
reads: 160,A
